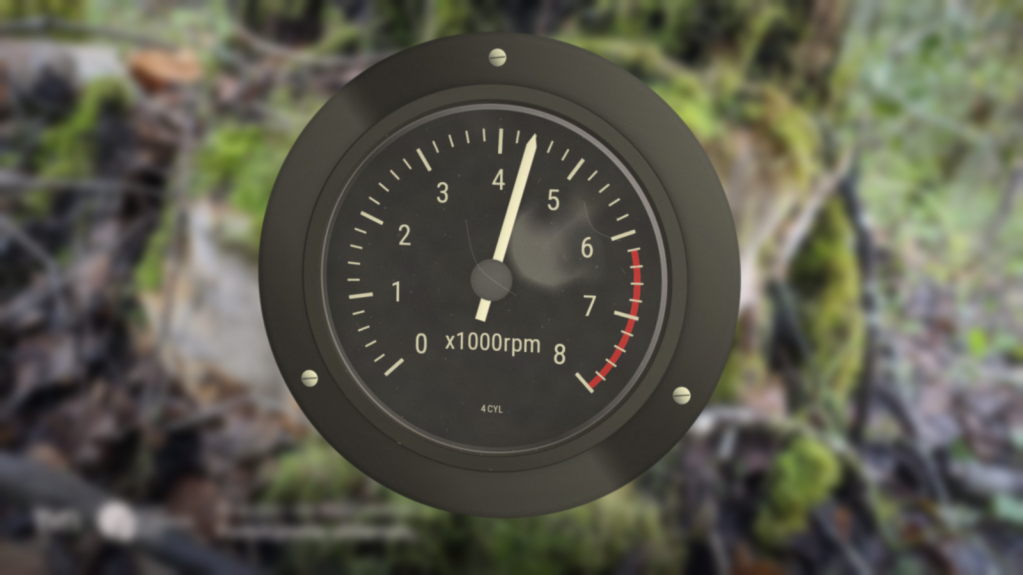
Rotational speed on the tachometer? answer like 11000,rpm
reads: 4400,rpm
